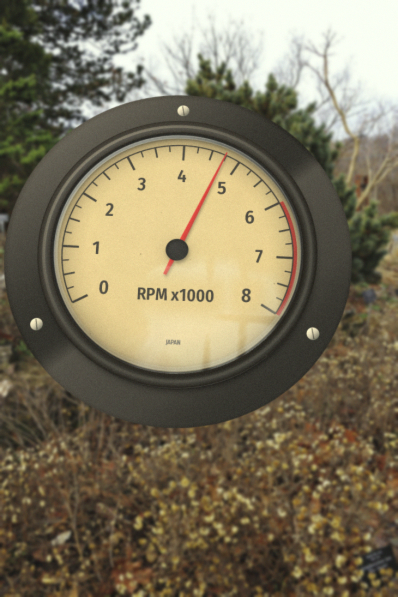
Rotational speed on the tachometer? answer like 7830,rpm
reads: 4750,rpm
